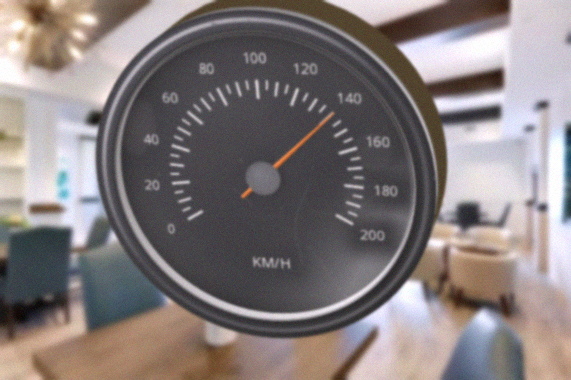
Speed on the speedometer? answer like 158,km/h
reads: 140,km/h
